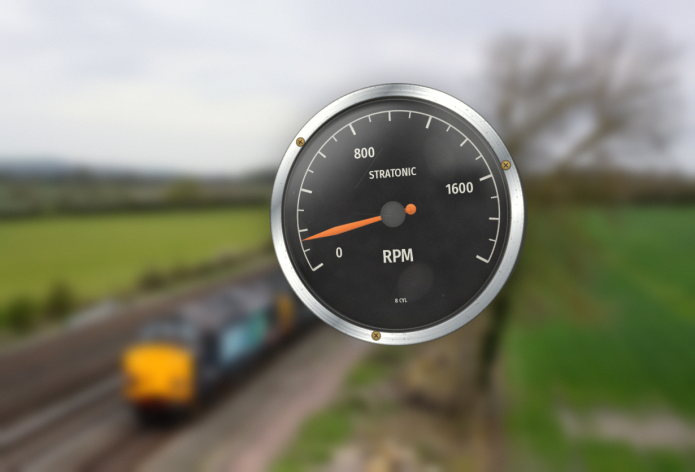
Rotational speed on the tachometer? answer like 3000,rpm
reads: 150,rpm
